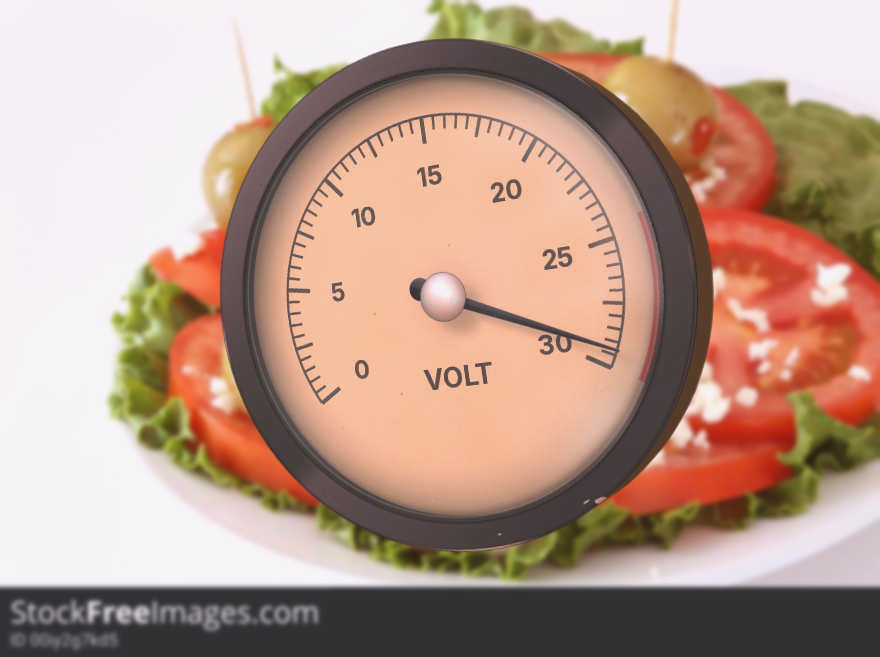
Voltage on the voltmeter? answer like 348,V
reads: 29.25,V
